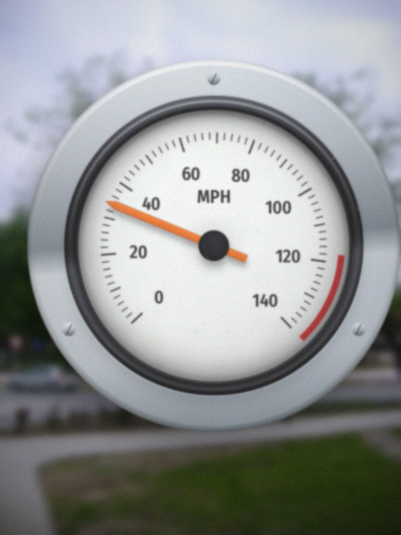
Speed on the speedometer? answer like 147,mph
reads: 34,mph
